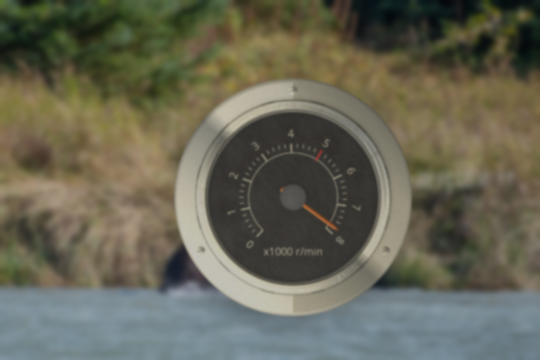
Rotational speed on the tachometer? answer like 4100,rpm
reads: 7800,rpm
